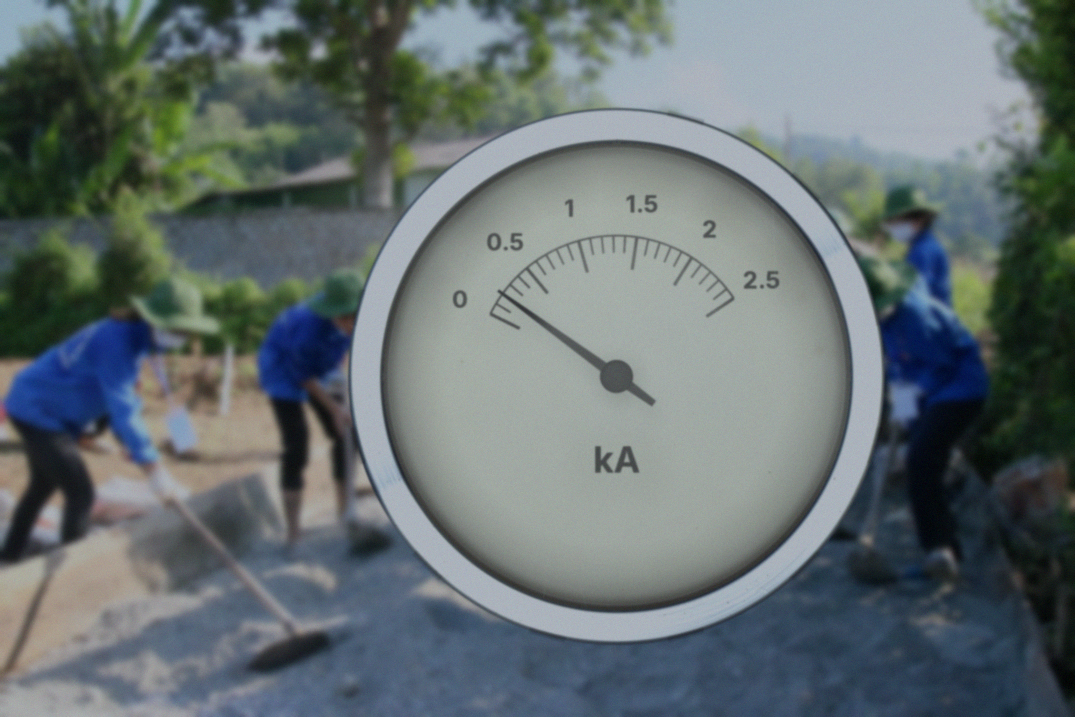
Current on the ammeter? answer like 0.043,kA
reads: 0.2,kA
